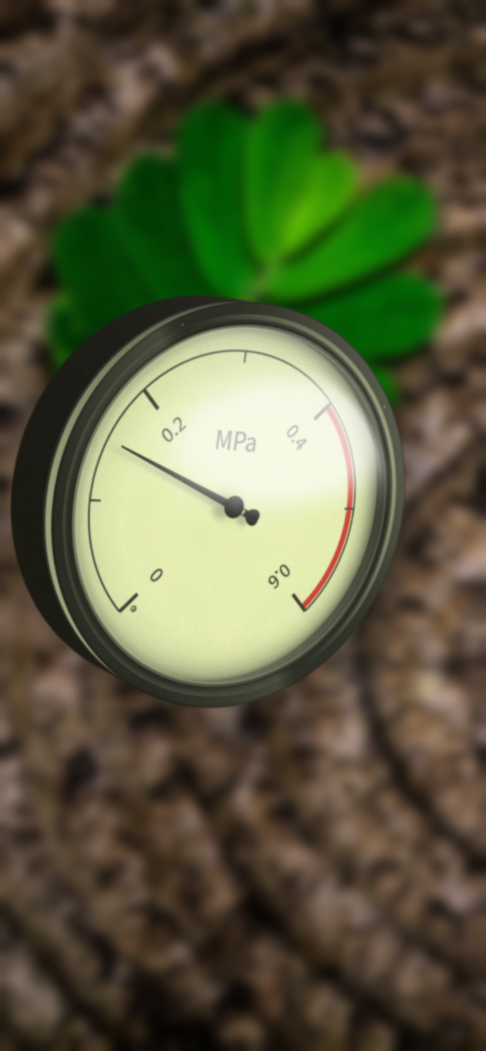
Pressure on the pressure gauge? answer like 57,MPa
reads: 0.15,MPa
